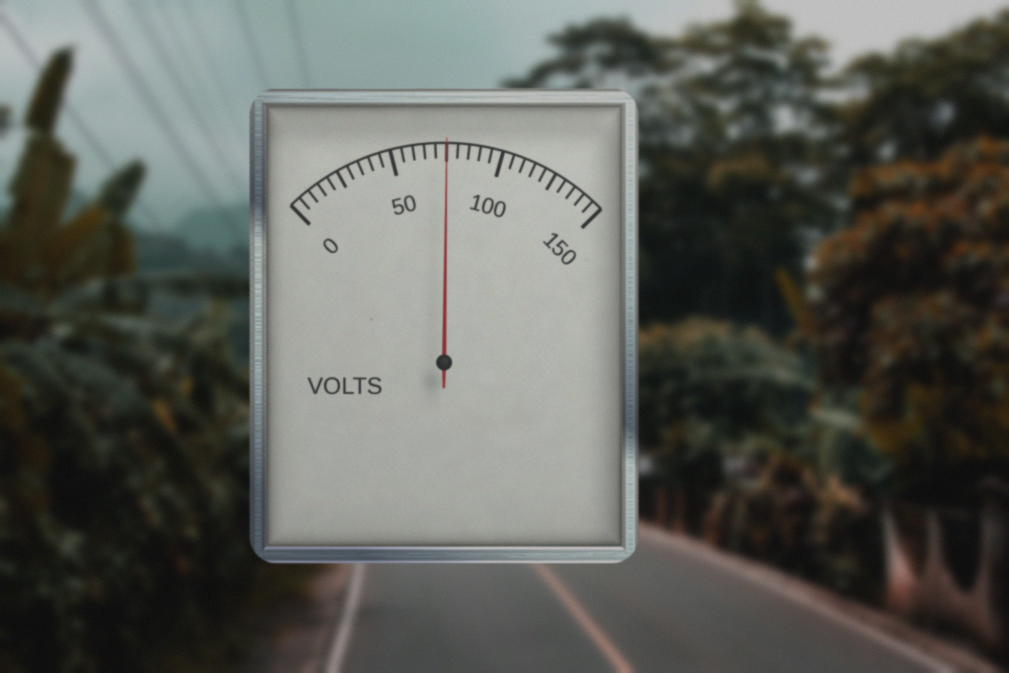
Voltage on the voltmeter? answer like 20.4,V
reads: 75,V
